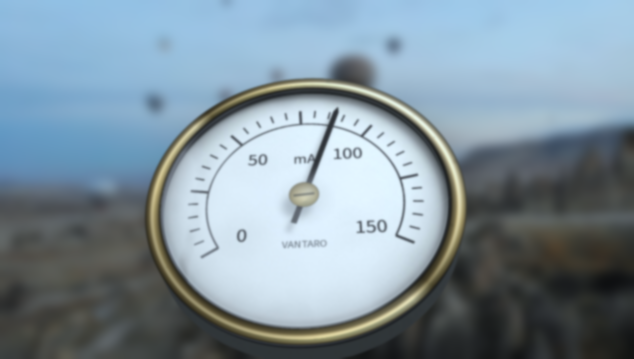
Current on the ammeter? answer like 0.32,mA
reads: 87.5,mA
